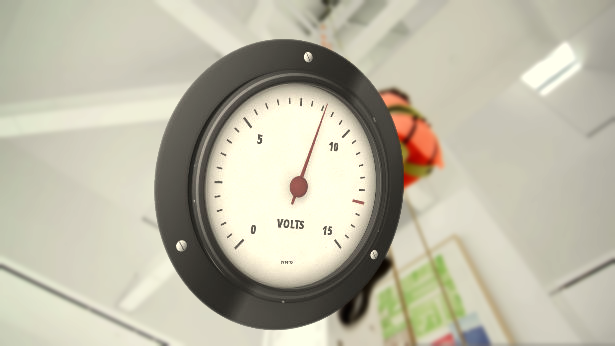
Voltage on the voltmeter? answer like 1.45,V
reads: 8.5,V
